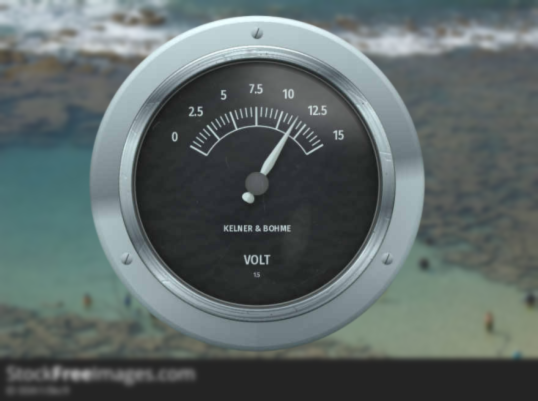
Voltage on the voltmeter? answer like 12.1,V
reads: 11.5,V
